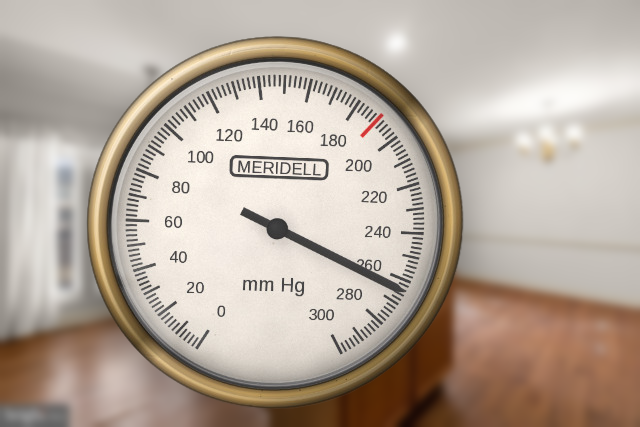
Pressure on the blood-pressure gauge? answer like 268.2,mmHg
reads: 264,mmHg
